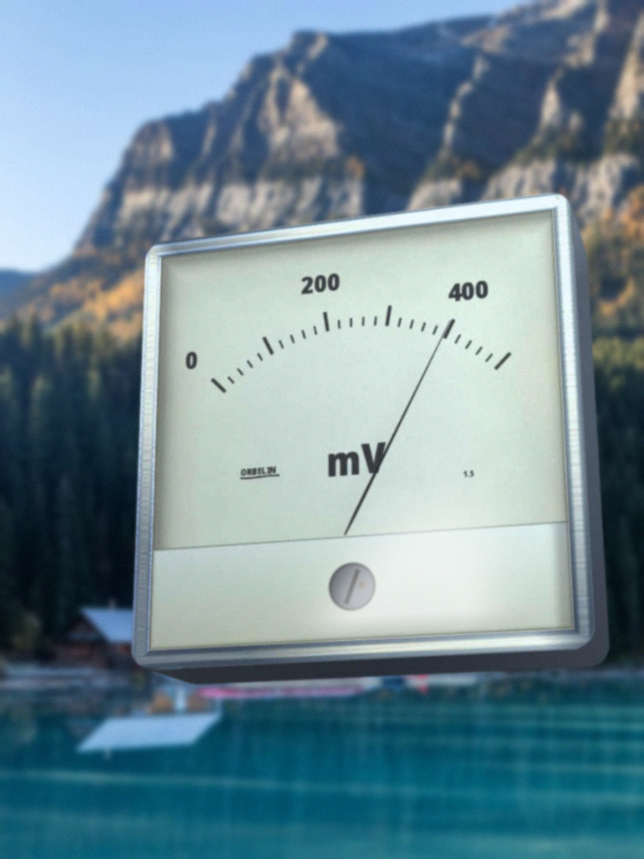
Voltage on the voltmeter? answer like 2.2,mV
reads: 400,mV
